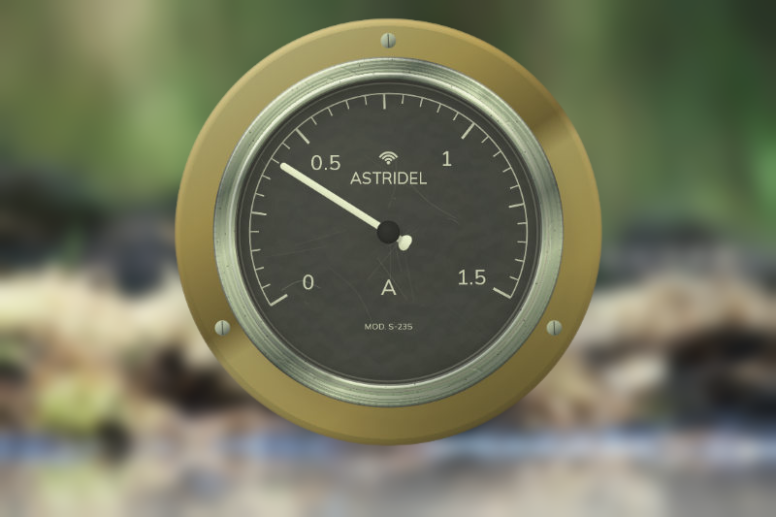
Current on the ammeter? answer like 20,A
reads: 0.4,A
